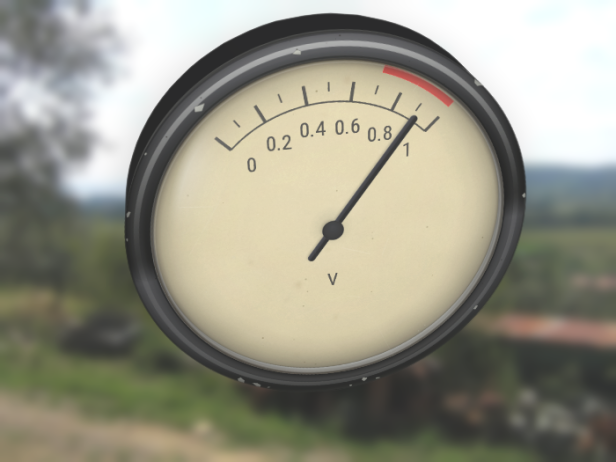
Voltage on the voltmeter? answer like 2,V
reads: 0.9,V
